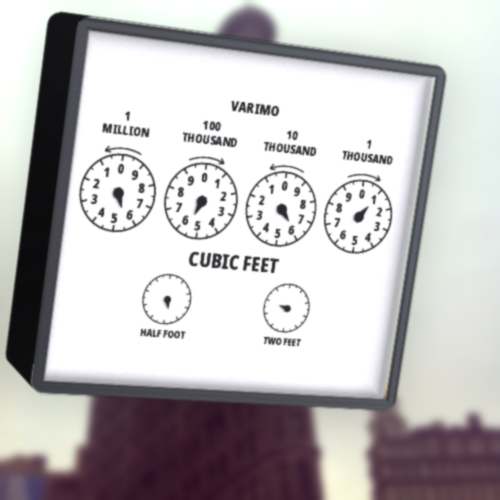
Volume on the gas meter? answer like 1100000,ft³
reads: 556100,ft³
